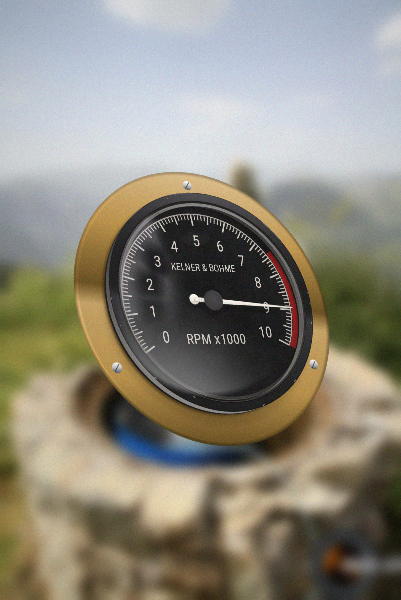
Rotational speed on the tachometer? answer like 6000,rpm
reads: 9000,rpm
